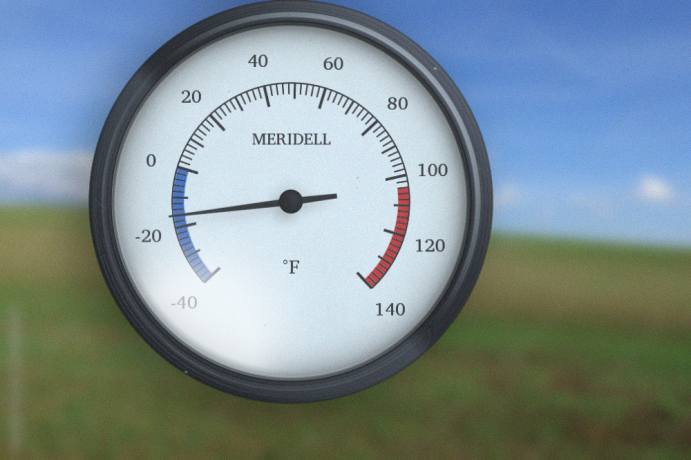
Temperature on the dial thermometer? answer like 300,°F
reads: -16,°F
